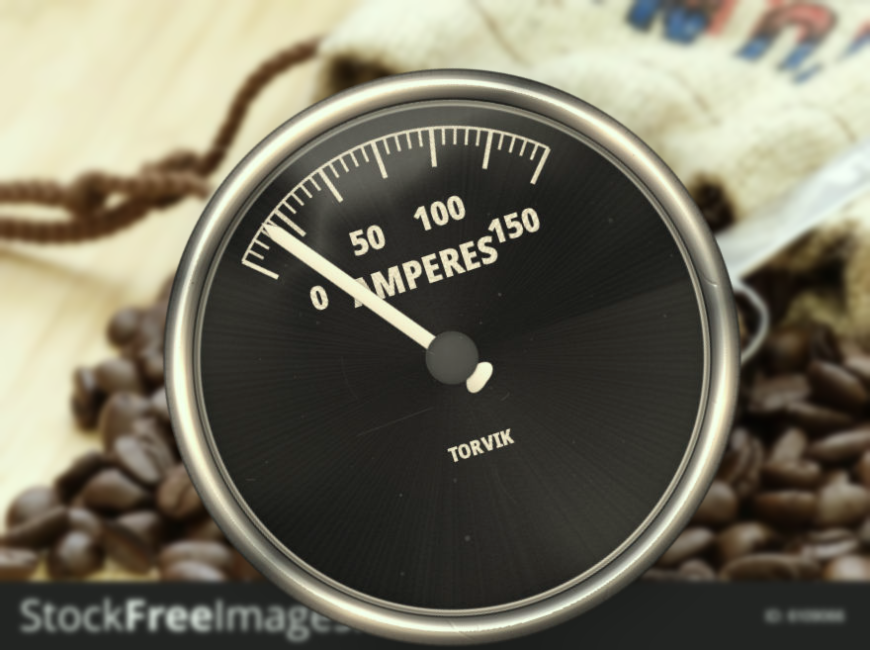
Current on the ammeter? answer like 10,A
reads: 17.5,A
